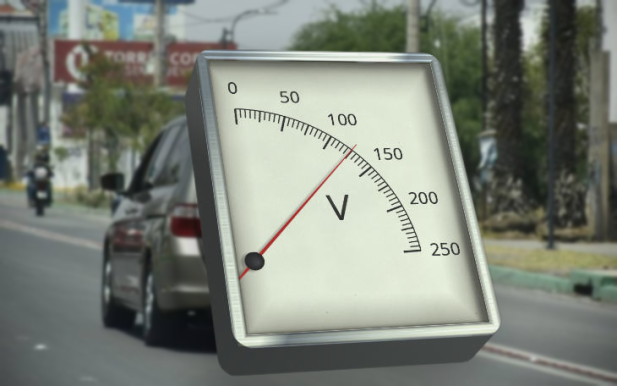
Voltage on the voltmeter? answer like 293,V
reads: 125,V
